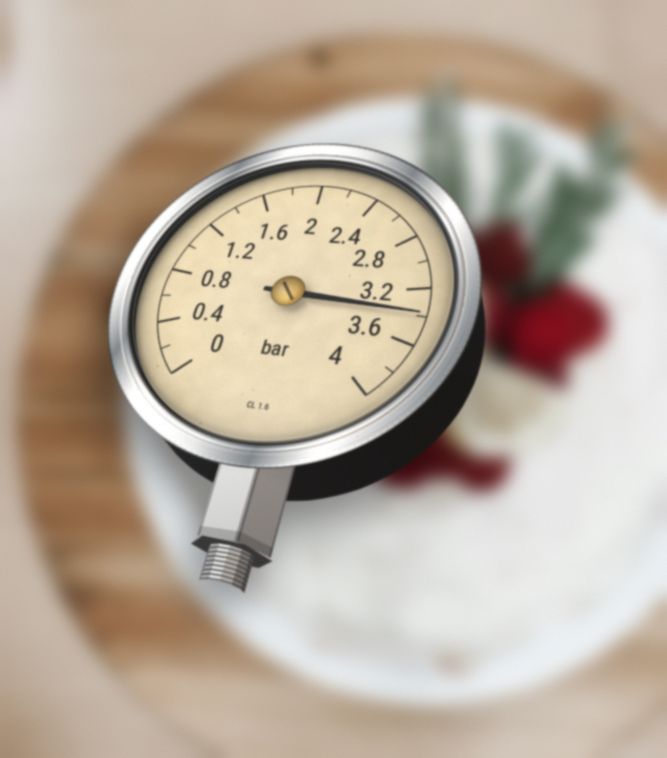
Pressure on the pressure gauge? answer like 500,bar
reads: 3.4,bar
